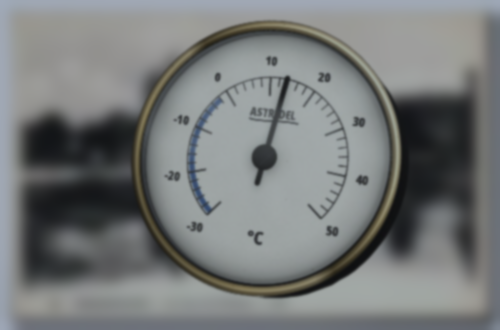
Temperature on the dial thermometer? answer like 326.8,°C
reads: 14,°C
